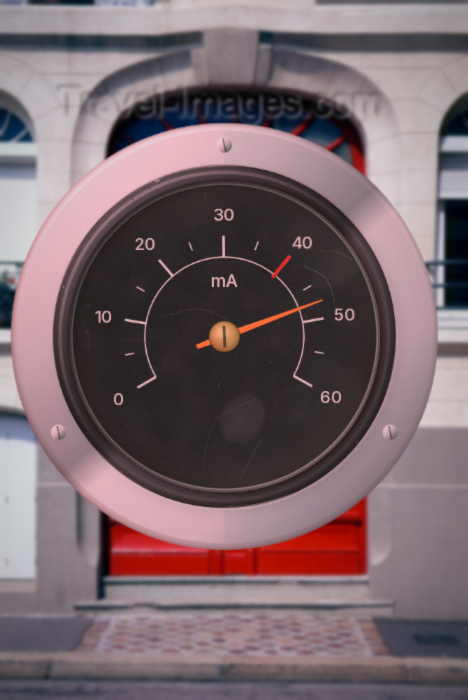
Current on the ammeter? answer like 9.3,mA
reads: 47.5,mA
